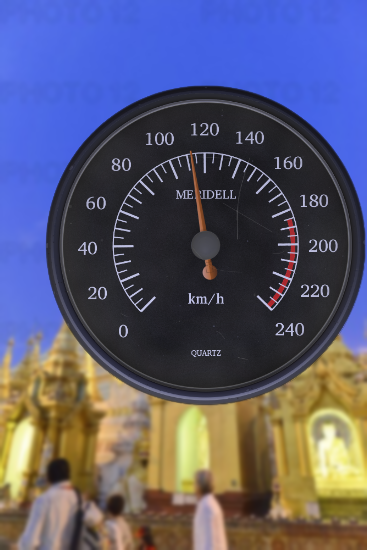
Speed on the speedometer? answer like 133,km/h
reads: 112.5,km/h
